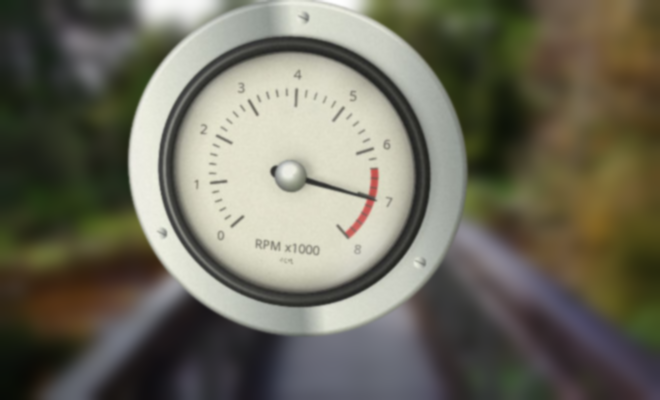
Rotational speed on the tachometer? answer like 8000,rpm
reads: 7000,rpm
